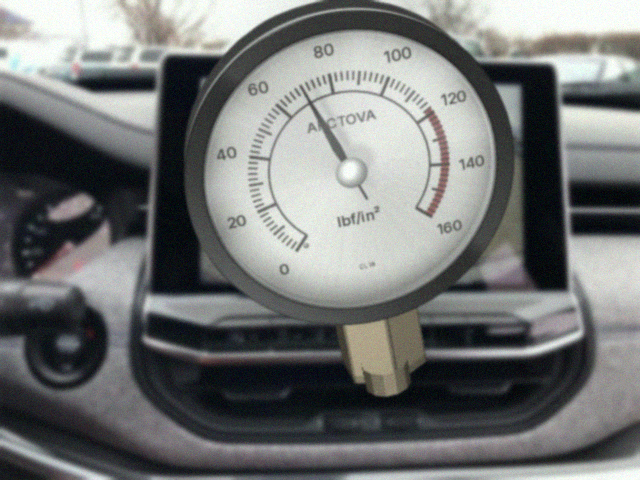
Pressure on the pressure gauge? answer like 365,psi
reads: 70,psi
